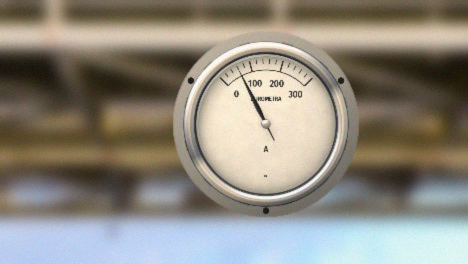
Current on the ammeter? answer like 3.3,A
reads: 60,A
